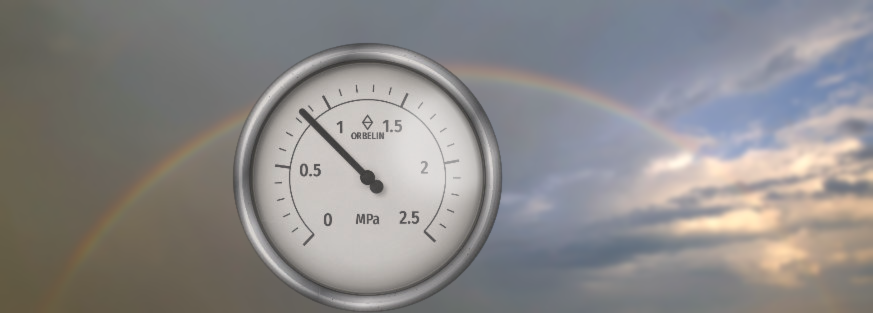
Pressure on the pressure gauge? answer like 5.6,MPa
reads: 0.85,MPa
